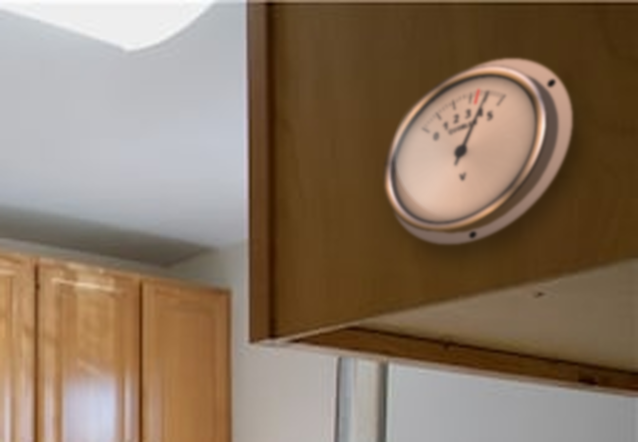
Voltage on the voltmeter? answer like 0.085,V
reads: 4,V
